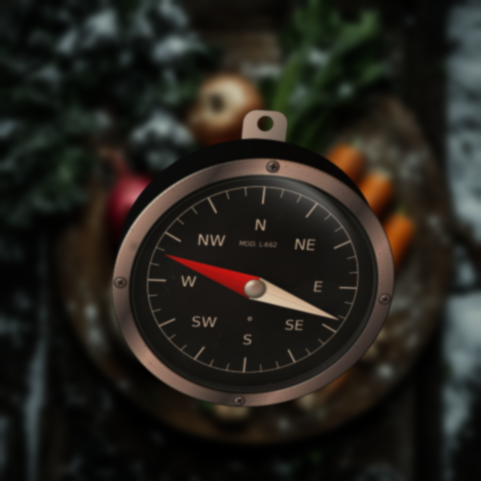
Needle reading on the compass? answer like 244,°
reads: 290,°
